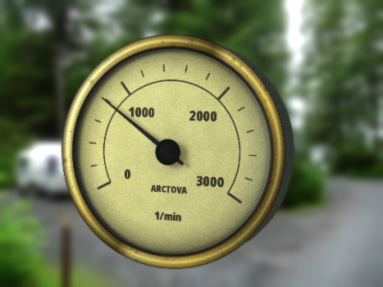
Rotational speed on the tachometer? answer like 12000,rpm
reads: 800,rpm
